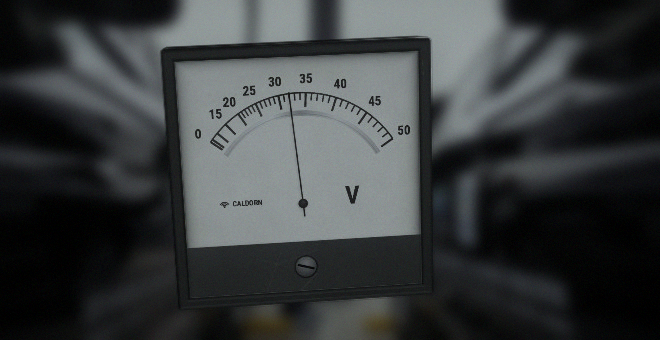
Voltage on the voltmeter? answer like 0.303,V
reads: 32,V
